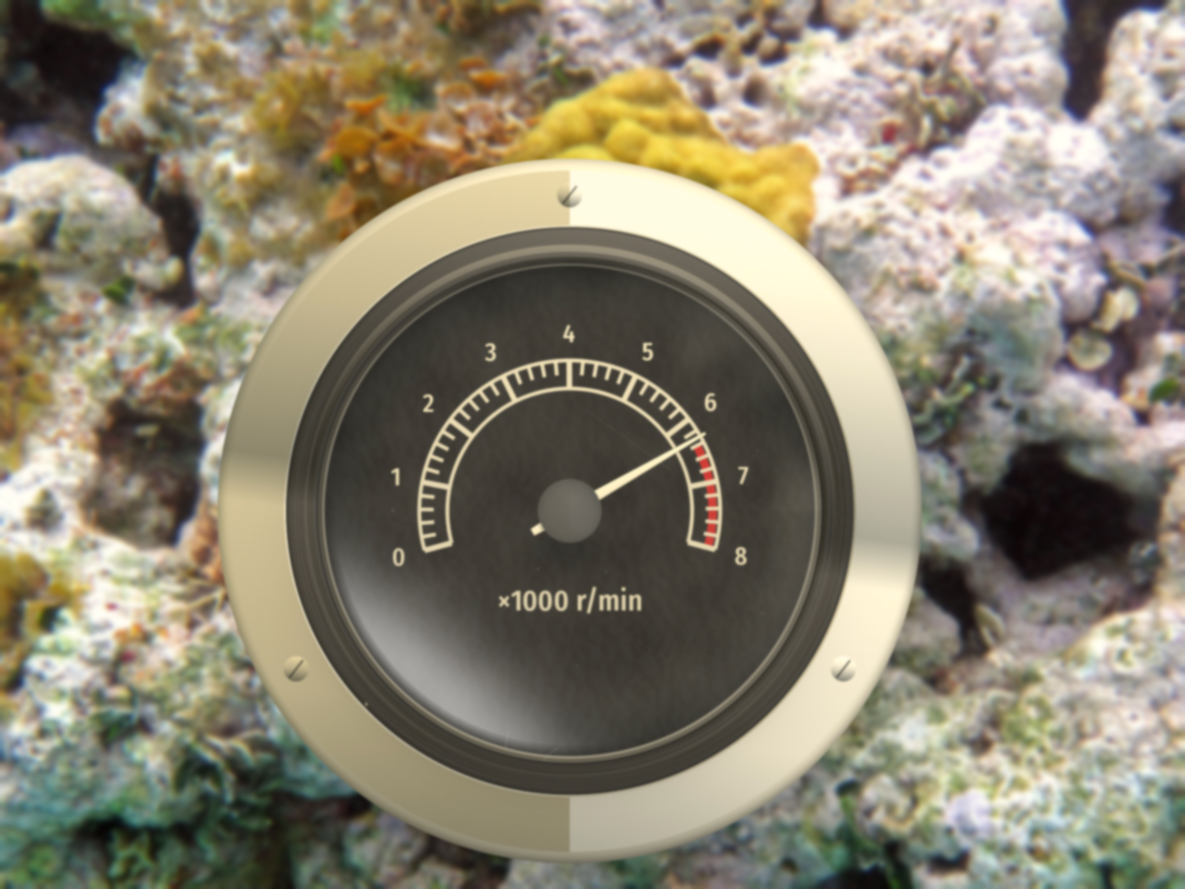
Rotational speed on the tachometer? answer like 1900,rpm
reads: 6300,rpm
